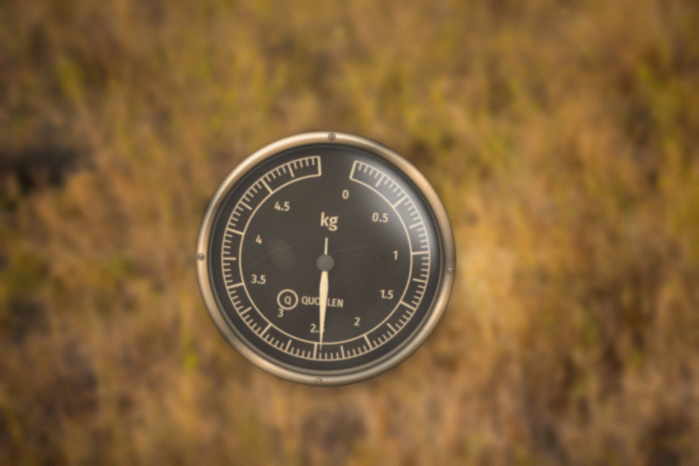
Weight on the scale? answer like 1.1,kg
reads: 2.45,kg
